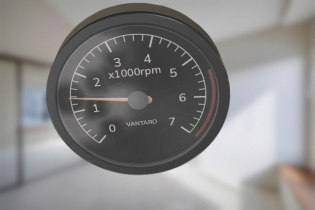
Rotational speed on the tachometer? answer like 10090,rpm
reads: 1400,rpm
